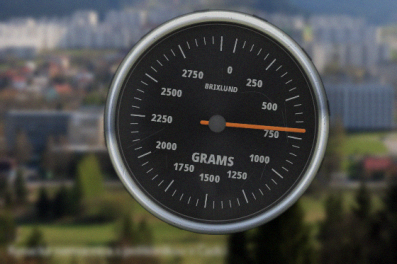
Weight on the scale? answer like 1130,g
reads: 700,g
